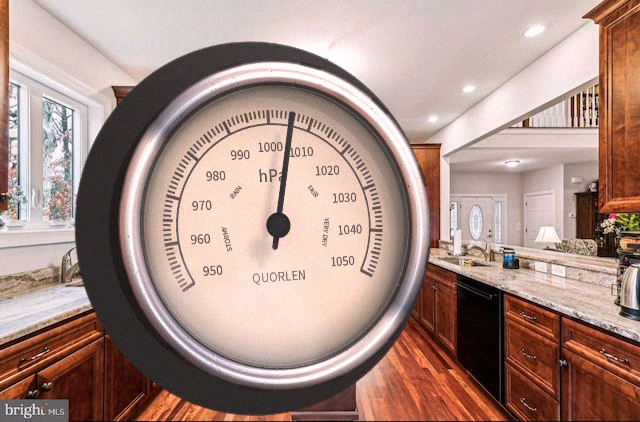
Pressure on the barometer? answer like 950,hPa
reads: 1005,hPa
